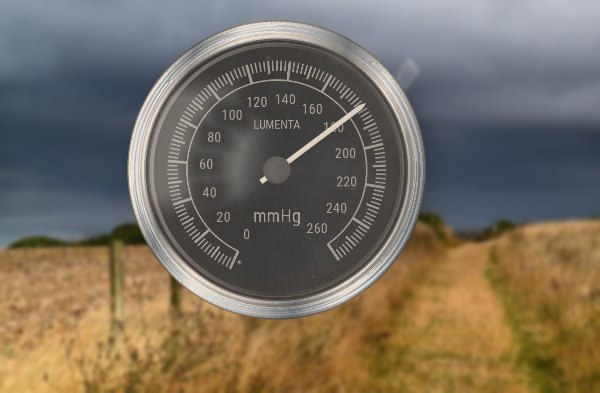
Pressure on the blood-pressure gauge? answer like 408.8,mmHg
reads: 180,mmHg
